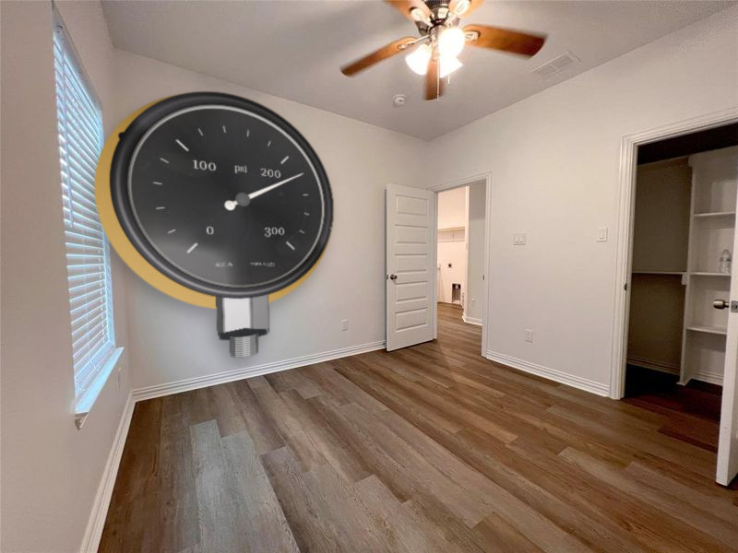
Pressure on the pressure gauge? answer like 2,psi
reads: 220,psi
